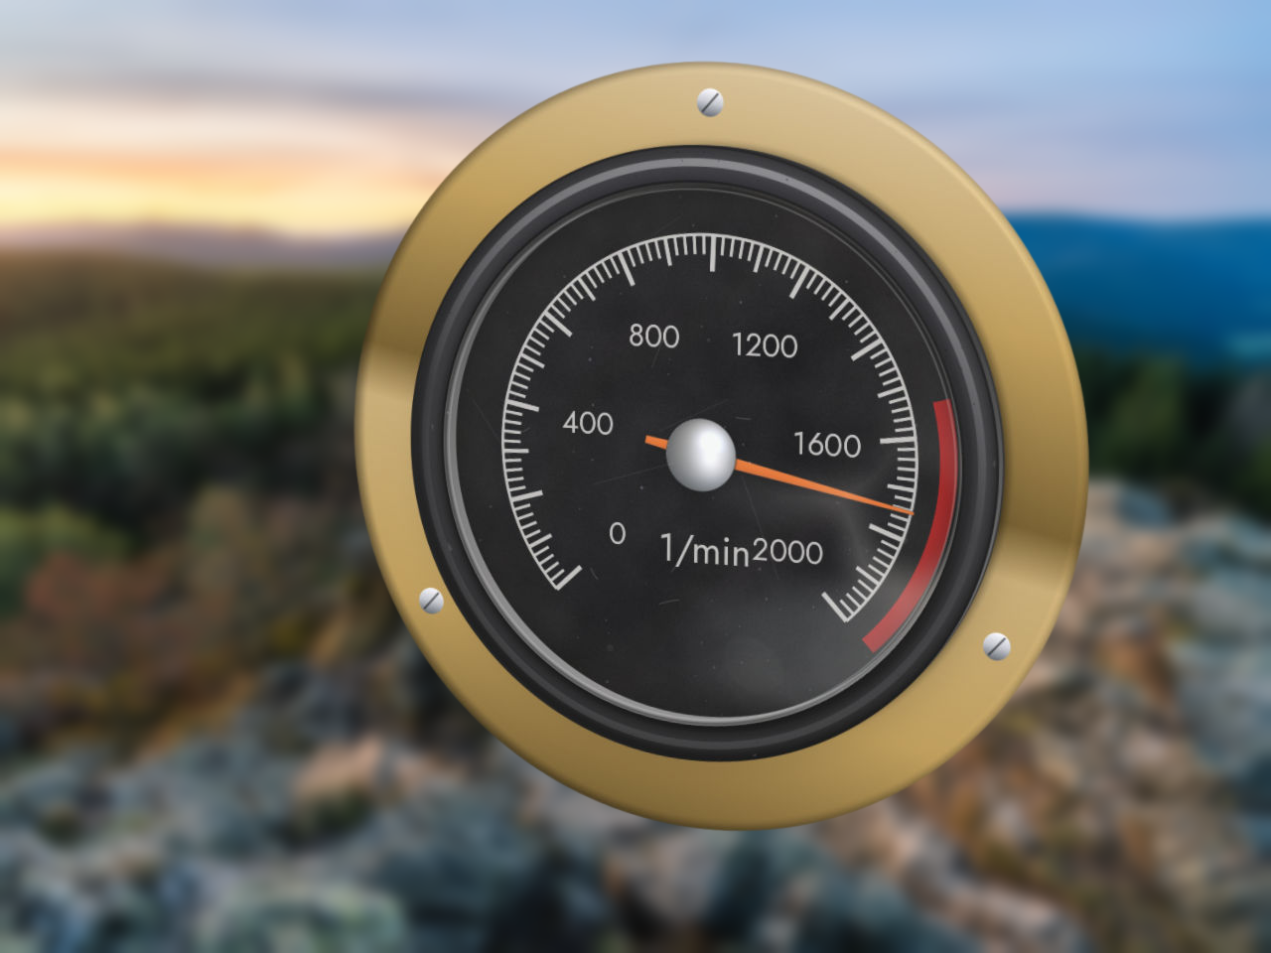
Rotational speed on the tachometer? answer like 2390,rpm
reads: 1740,rpm
